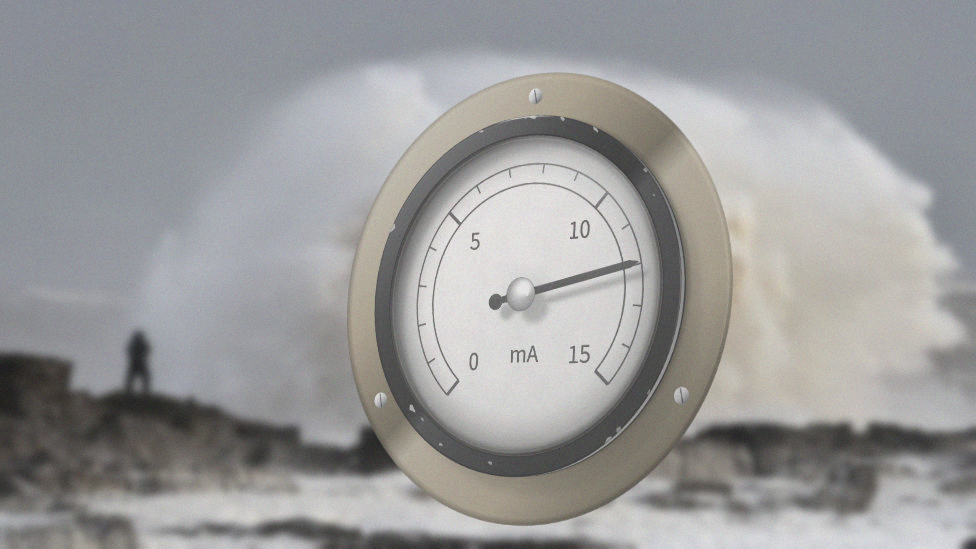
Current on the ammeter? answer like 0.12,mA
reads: 12,mA
